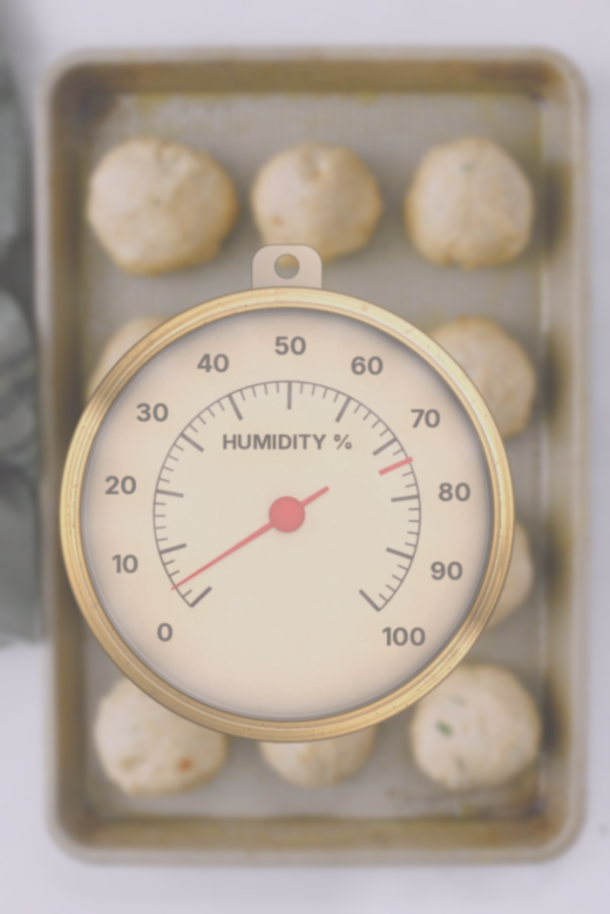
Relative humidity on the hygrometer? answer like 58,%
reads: 4,%
